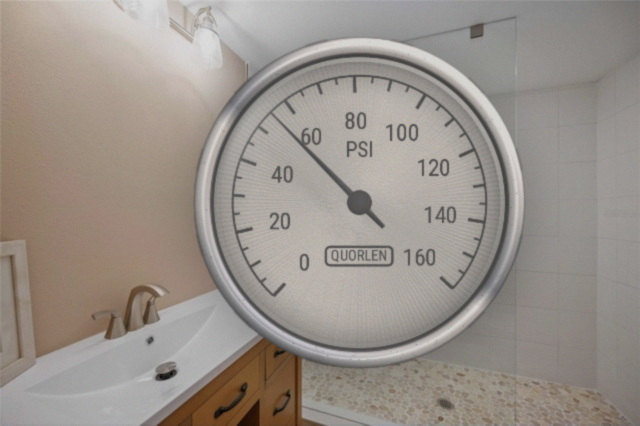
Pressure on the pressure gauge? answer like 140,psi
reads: 55,psi
